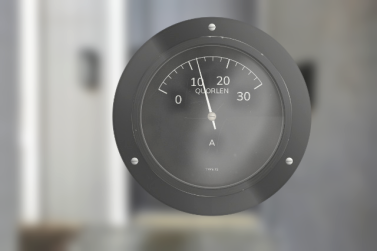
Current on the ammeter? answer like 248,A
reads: 12,A
